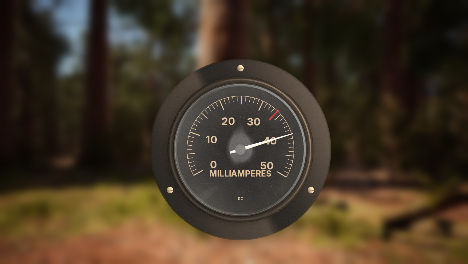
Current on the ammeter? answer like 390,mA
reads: 40,mA
